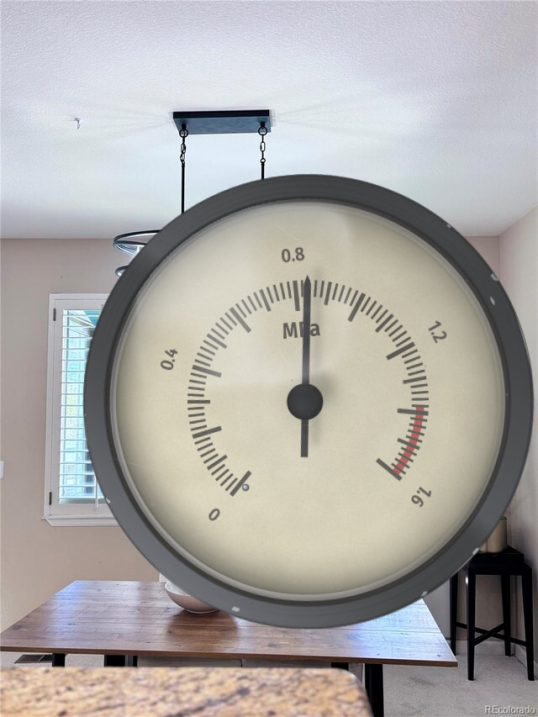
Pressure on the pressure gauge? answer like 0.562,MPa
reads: 0.84,MPa
